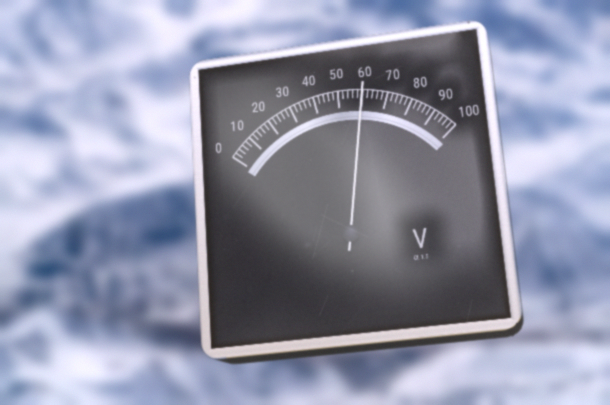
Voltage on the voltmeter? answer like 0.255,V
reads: 60,V
